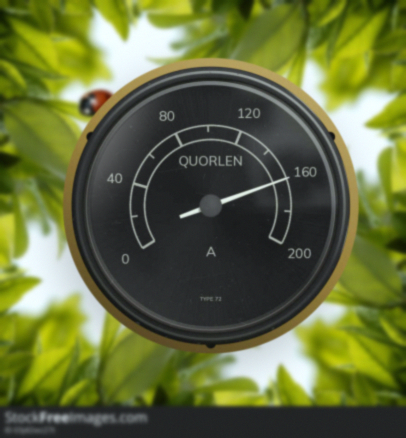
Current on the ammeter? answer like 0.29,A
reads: 160,A
